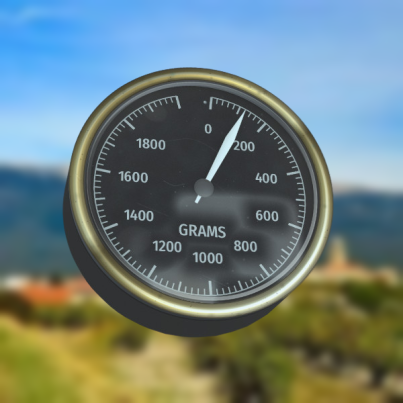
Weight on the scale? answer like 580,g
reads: 120,g
